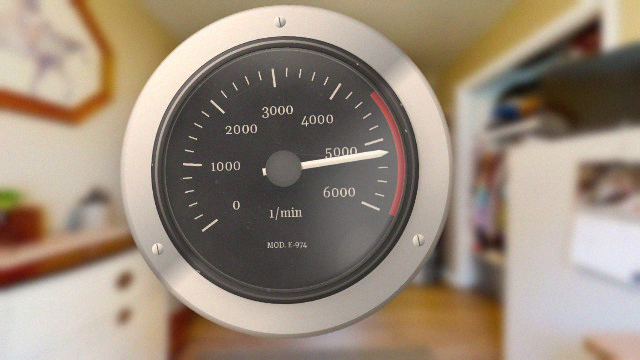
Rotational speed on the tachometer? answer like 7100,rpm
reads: 5200,rpm
